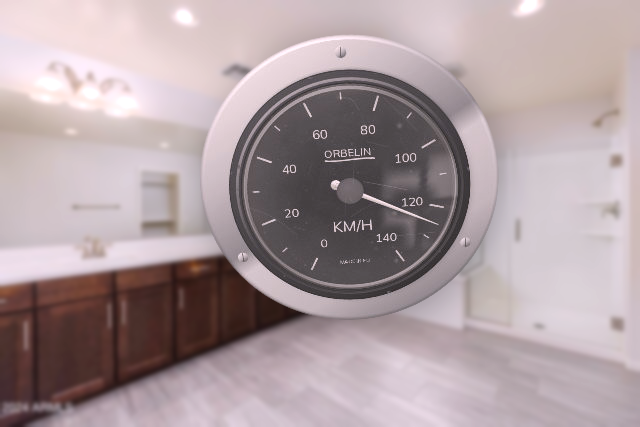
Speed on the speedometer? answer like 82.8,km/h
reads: 125,km/h
